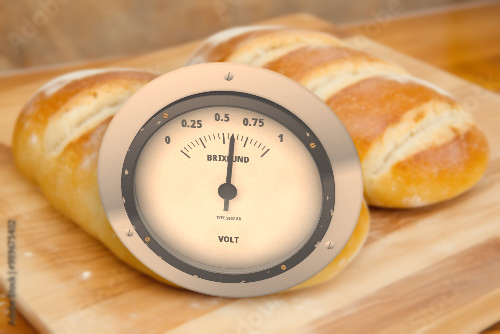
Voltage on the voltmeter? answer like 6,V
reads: 0.6,V
